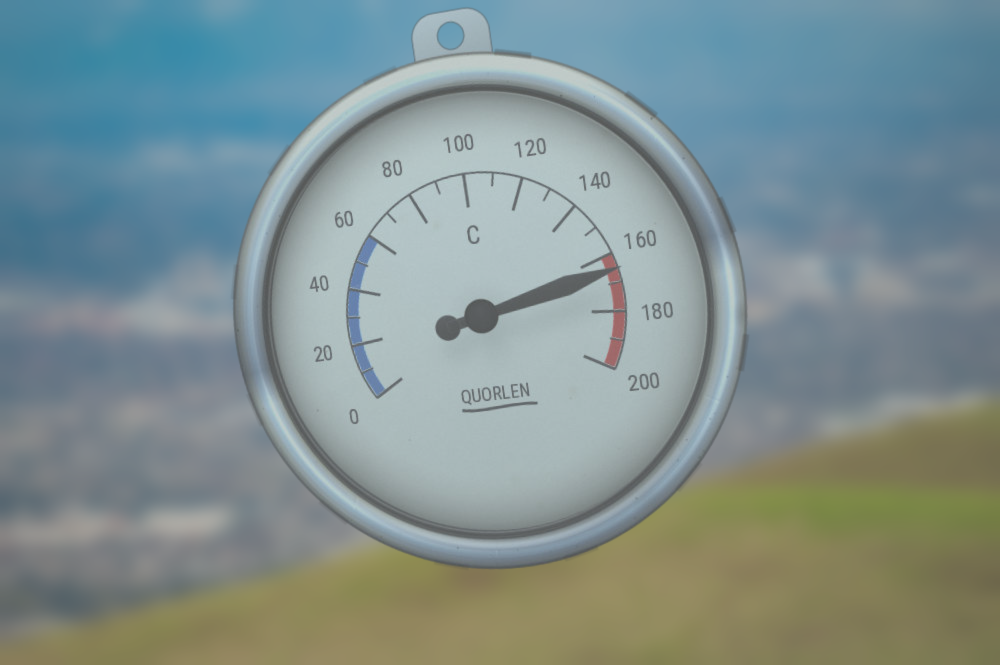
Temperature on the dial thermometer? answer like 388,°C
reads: 165,°C
